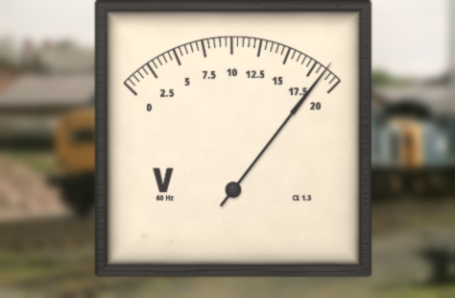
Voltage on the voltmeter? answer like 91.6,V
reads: 18.5,V
